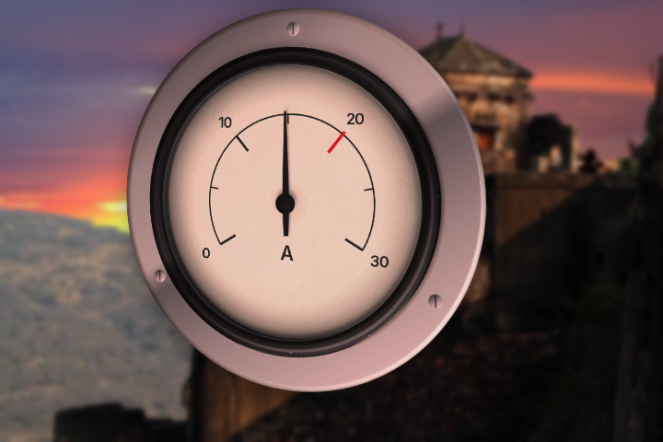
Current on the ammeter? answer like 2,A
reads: 15,A
